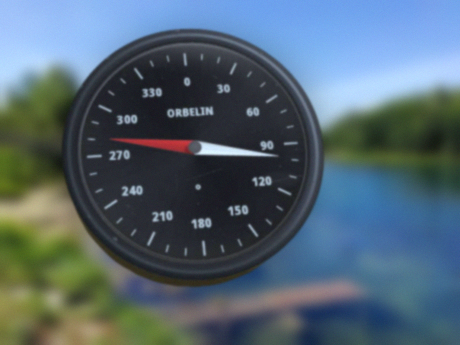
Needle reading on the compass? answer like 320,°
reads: 280,°
